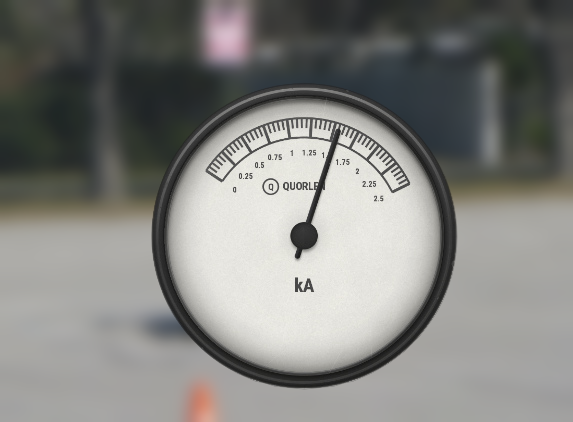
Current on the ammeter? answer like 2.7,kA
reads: 1.55,kA
